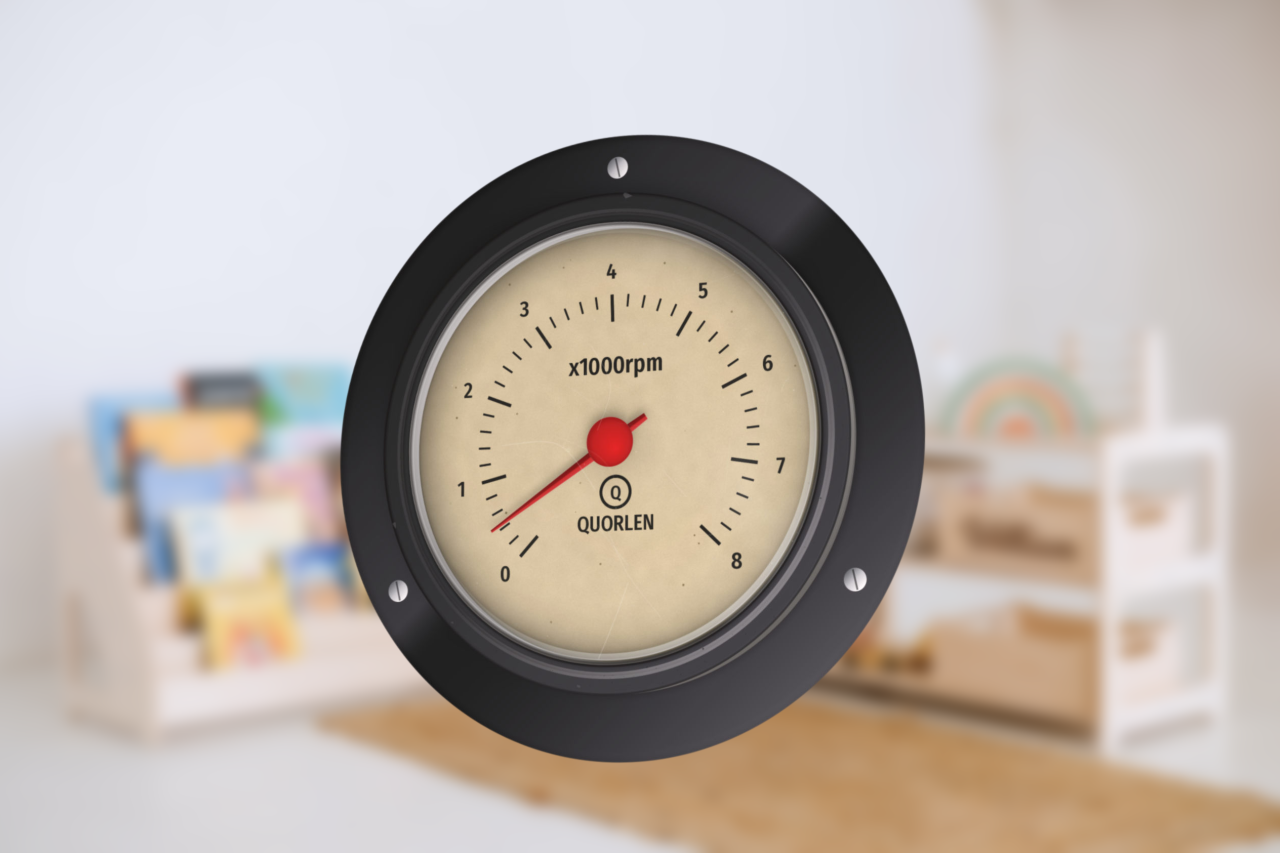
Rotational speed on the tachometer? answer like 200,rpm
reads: 400,rpm
